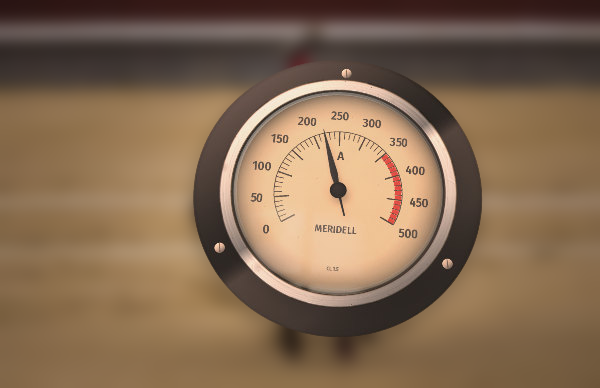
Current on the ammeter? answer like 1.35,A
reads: 220,A
